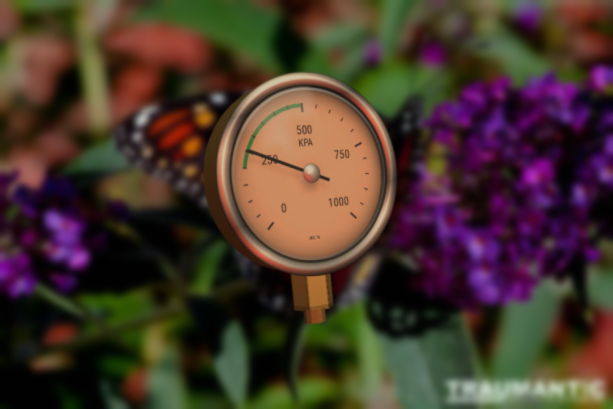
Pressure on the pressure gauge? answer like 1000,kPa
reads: 250,kPa
